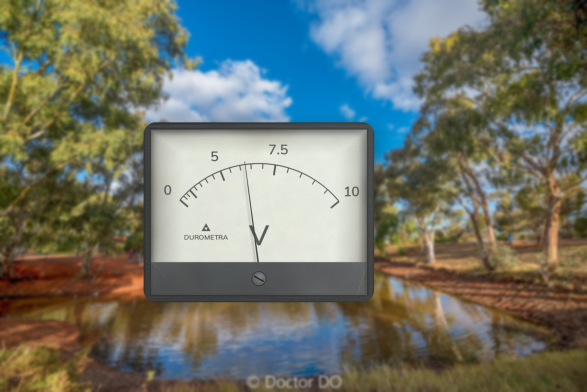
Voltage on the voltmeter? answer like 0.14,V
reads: 6.25,V
